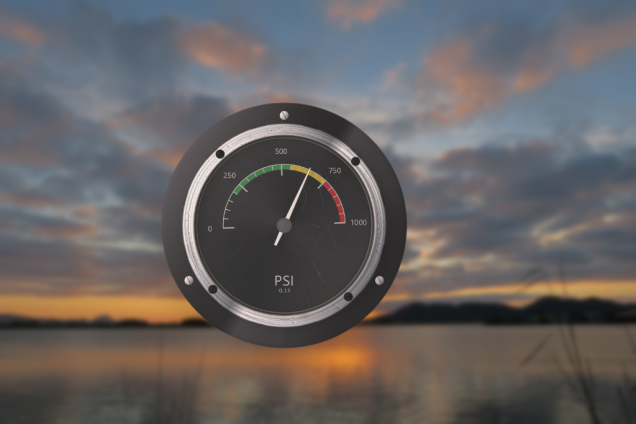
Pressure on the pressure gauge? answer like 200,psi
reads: 650,psi
